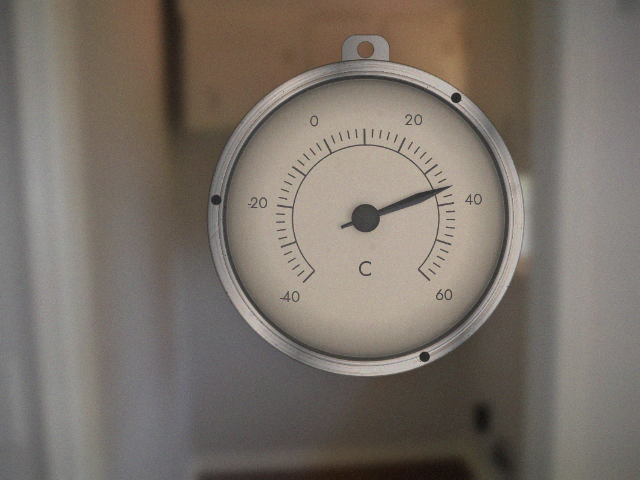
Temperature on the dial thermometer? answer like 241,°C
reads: 36,°C
